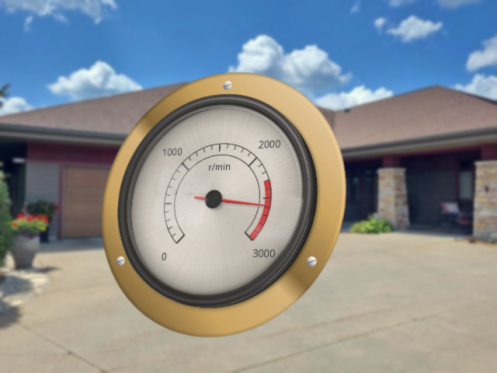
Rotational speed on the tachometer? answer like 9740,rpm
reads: 2600,rpm
